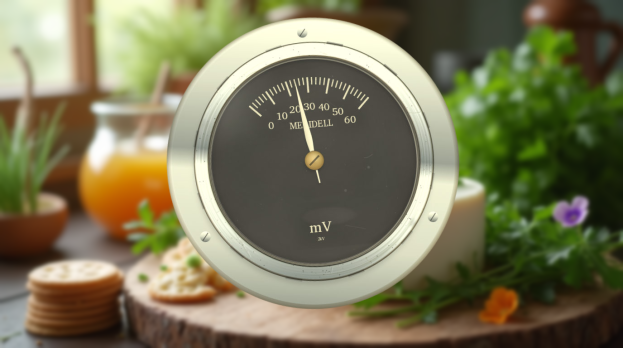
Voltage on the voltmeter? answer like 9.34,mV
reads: 24,mV
